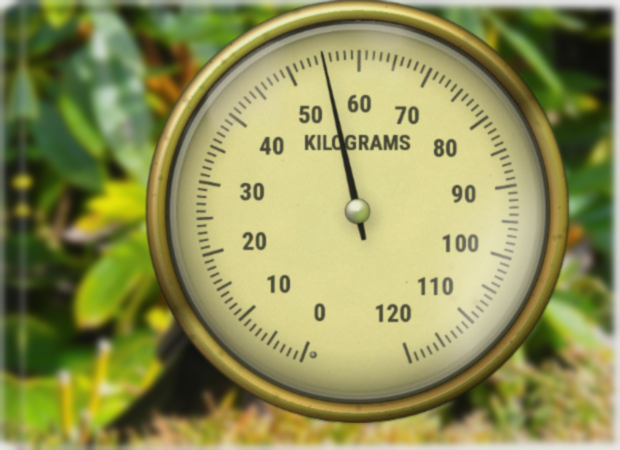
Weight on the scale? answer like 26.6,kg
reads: 55,kg
